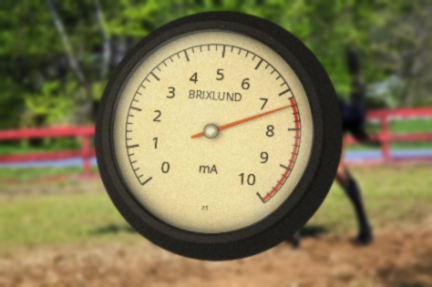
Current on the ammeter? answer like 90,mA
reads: 7.4,mA
